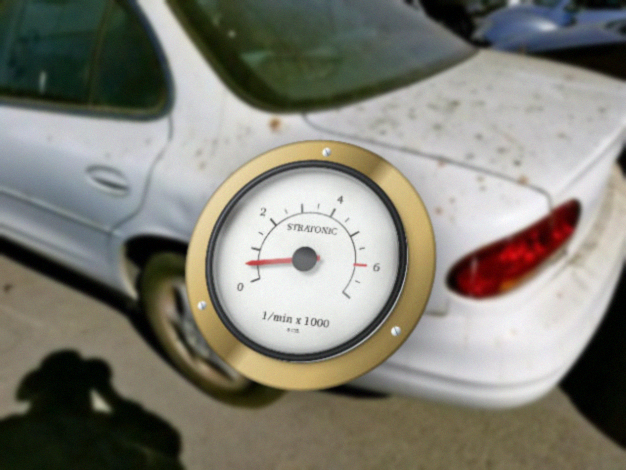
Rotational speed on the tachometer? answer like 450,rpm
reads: 500,rpm
